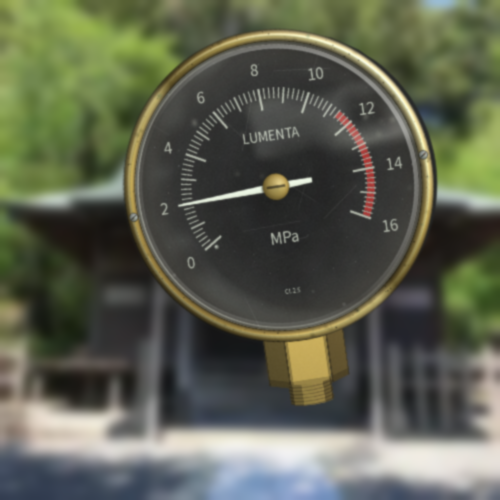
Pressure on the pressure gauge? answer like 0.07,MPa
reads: 2,MPa
